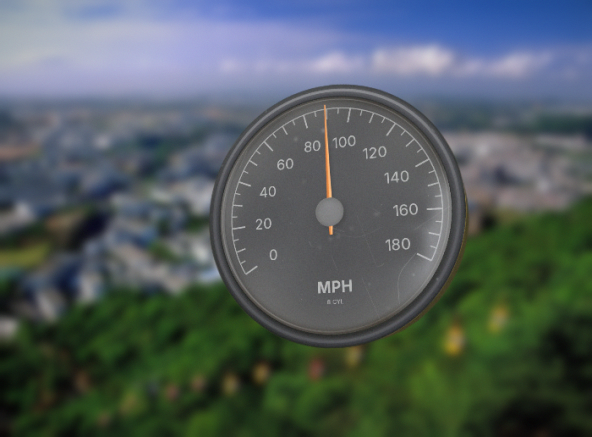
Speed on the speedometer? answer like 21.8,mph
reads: 90,mph
